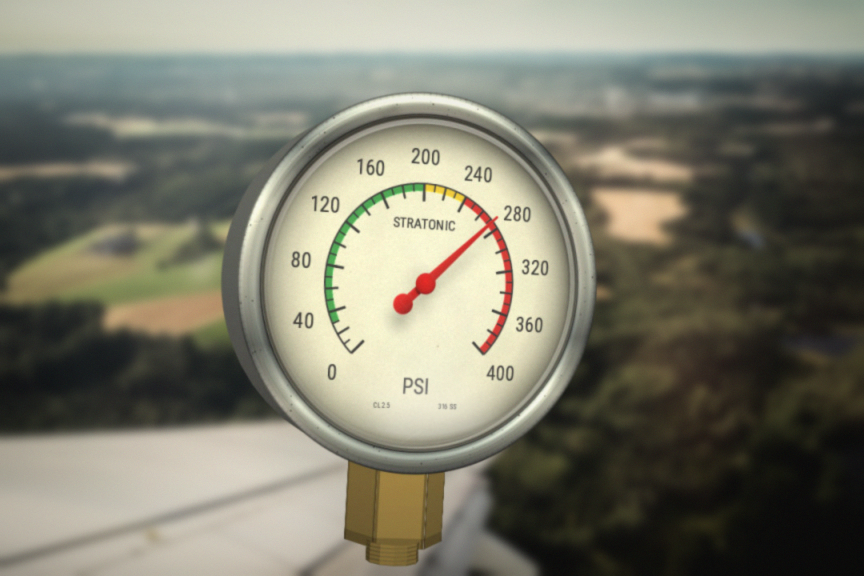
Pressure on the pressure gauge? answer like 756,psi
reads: 270,psi
